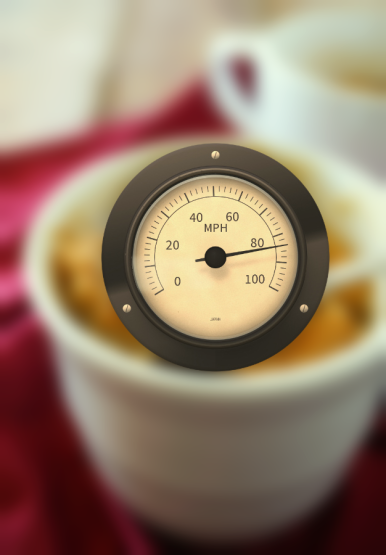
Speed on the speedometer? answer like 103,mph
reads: 84,mph
